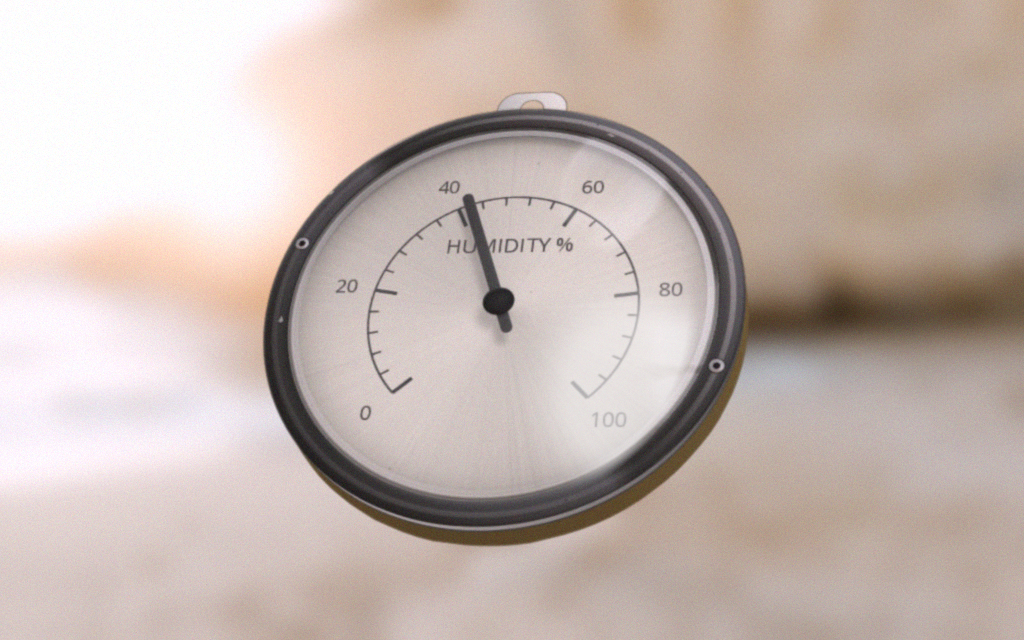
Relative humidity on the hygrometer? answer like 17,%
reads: 42,%
